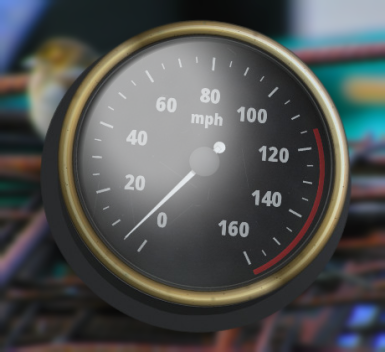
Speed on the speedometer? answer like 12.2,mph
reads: 5,mph
